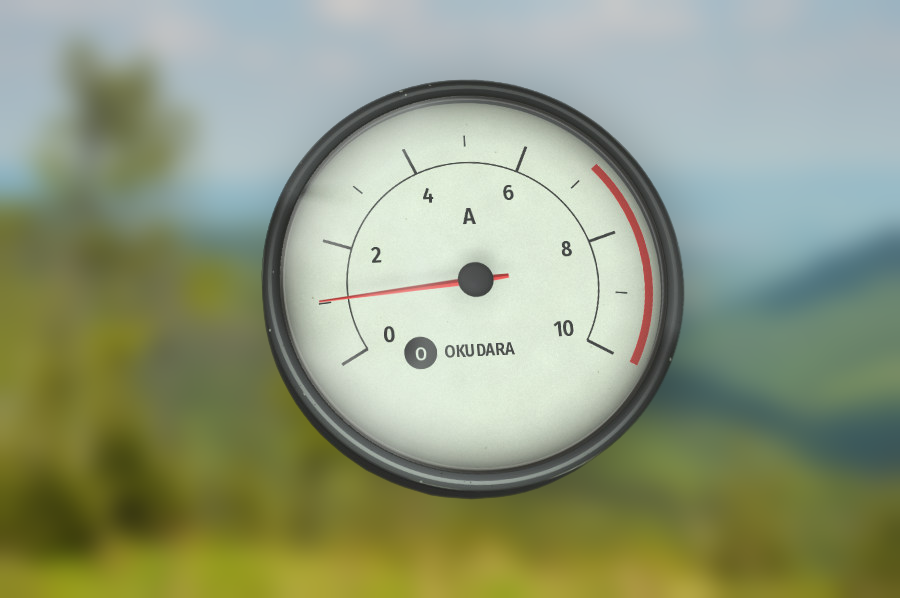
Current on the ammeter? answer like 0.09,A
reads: 1,A
